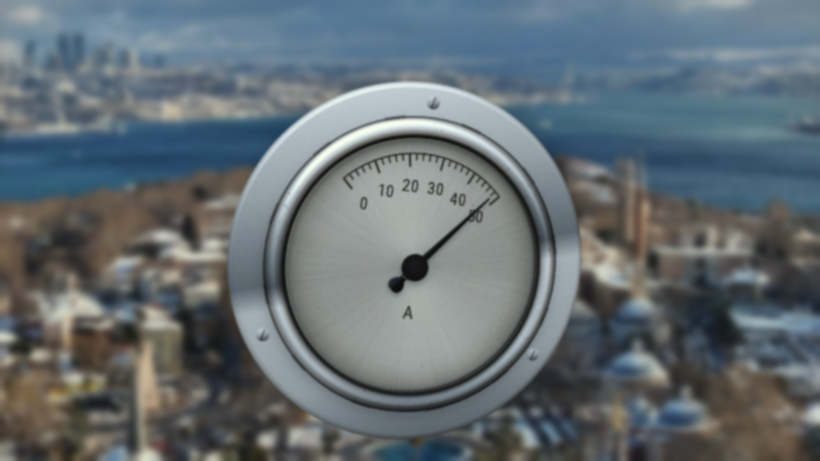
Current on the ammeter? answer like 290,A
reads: 48,A
